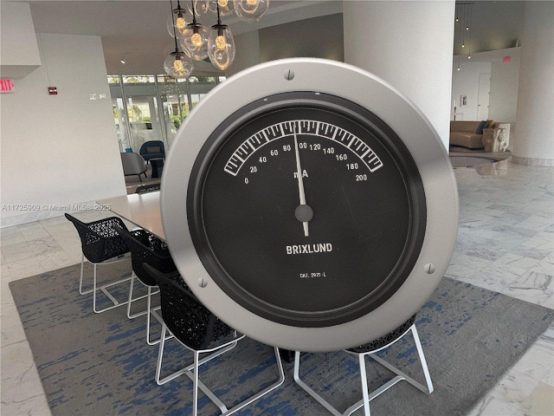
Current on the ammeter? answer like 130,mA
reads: 95,mA
